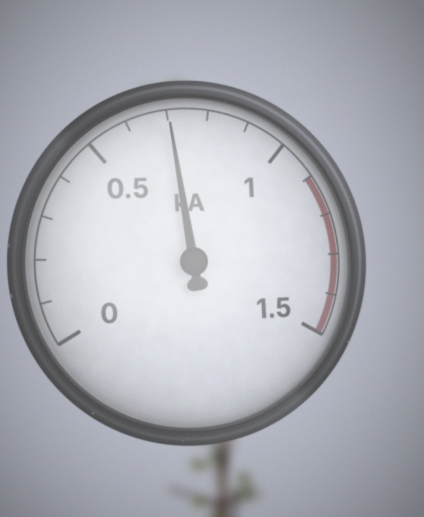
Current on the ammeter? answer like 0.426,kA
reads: 0.7,kA
